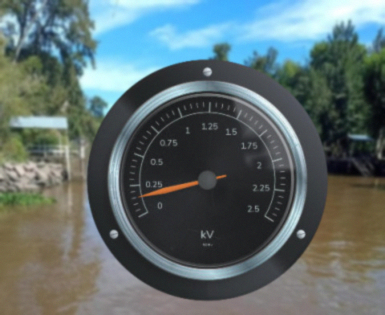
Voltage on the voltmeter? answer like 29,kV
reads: 0.15,kV
